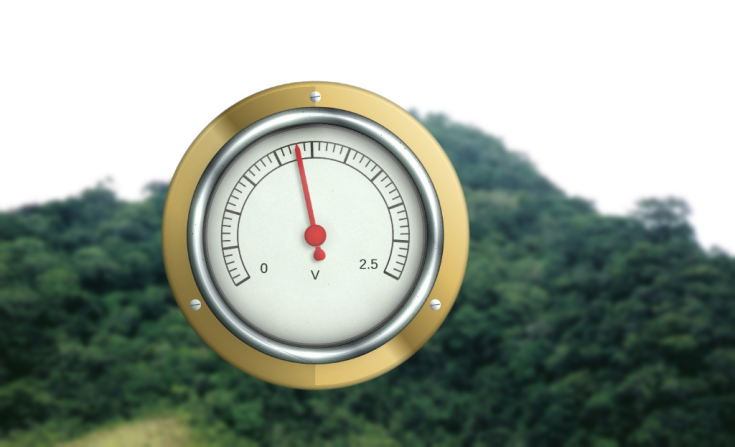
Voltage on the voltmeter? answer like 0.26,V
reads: 1.15,V
